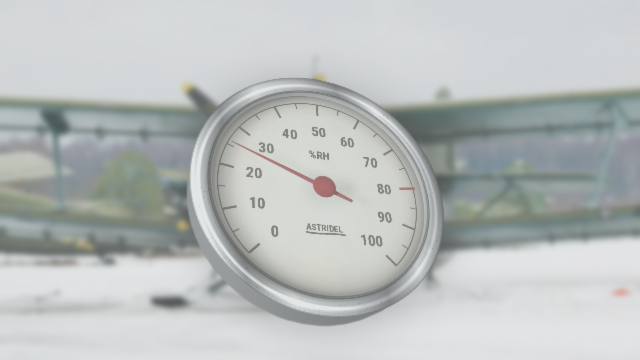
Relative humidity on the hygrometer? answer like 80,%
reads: 25,%
